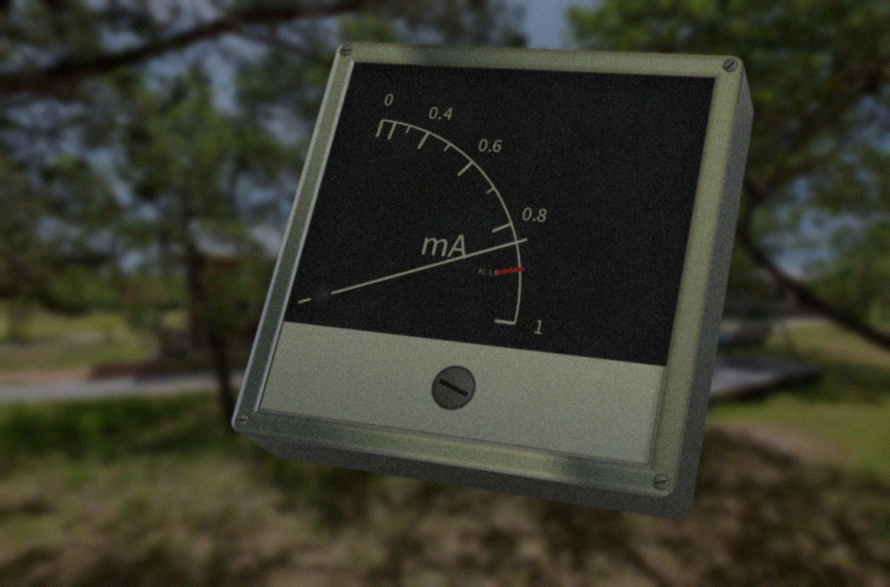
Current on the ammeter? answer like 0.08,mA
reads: 0.85,mA
